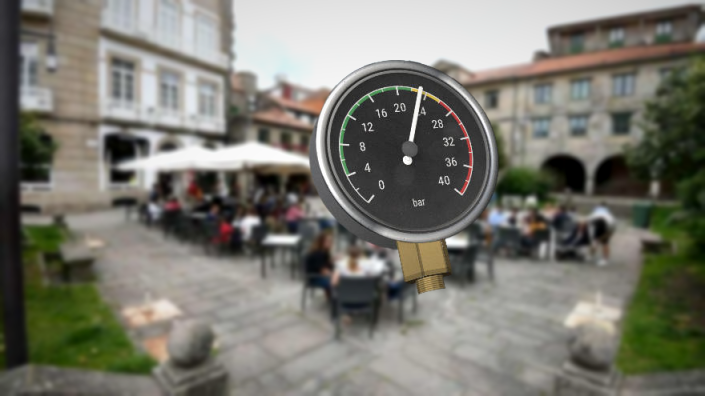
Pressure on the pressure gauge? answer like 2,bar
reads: 23,bar
